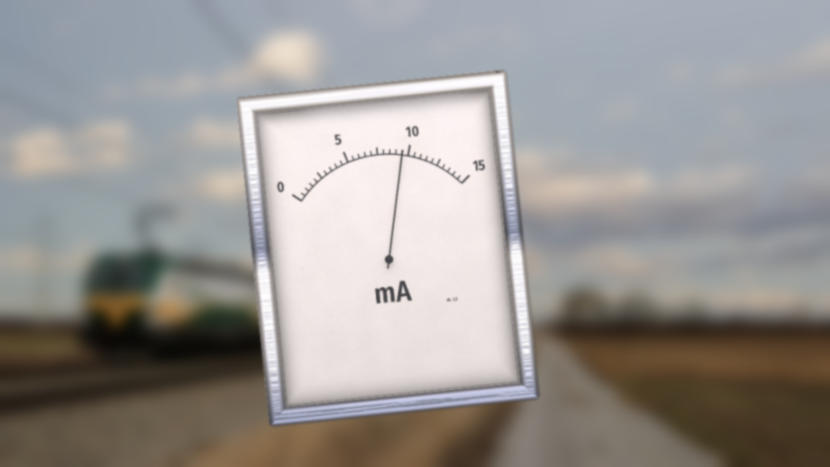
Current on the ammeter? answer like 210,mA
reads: 9.5,mA
